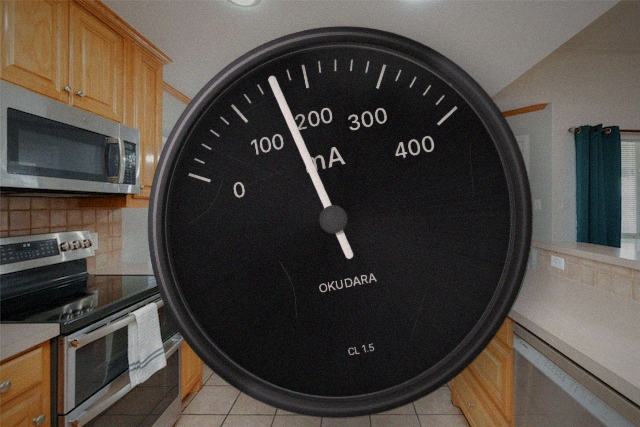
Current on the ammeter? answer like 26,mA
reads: 160,mA
